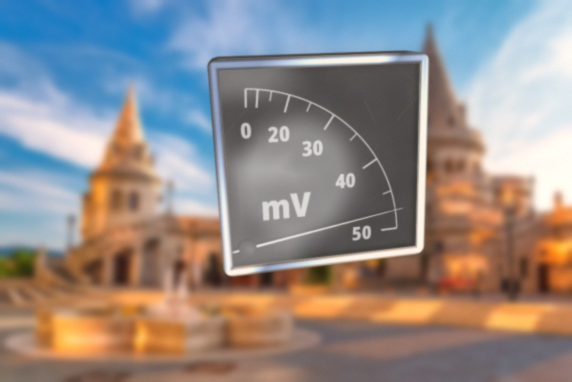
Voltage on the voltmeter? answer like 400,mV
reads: 47.5,mV
